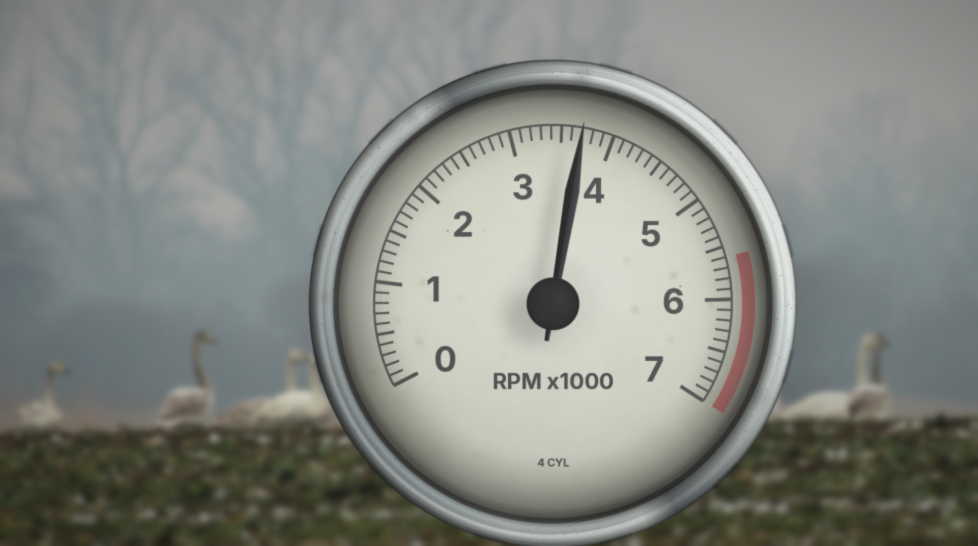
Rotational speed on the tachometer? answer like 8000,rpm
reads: 3700,rpm
